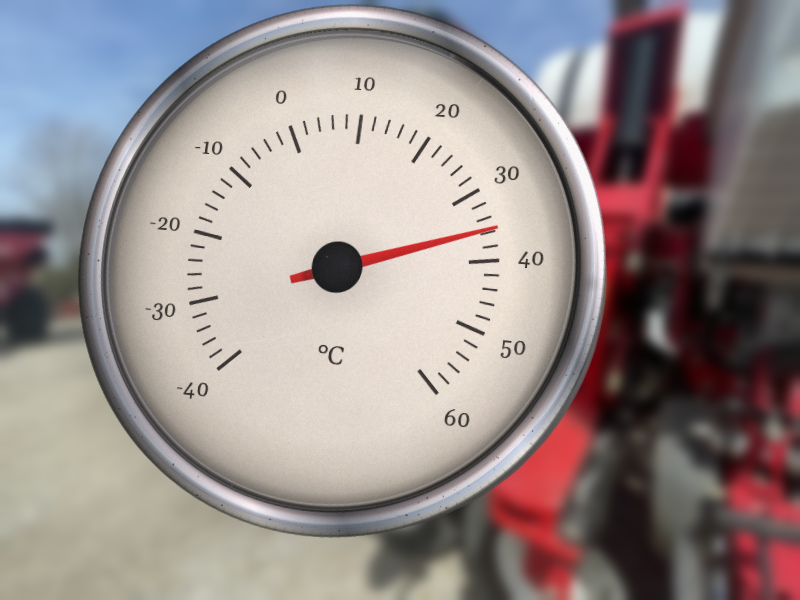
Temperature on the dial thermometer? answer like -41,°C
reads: 36,°C
